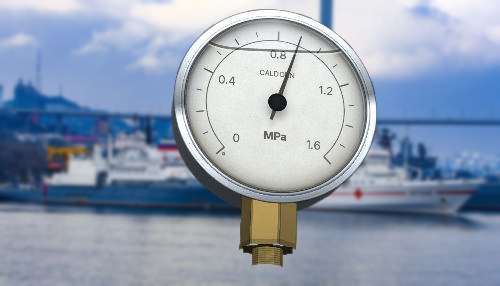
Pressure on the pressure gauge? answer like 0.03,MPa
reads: 0.9,MPa
